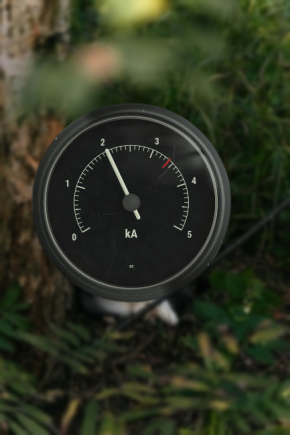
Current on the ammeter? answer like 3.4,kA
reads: 2,kA
